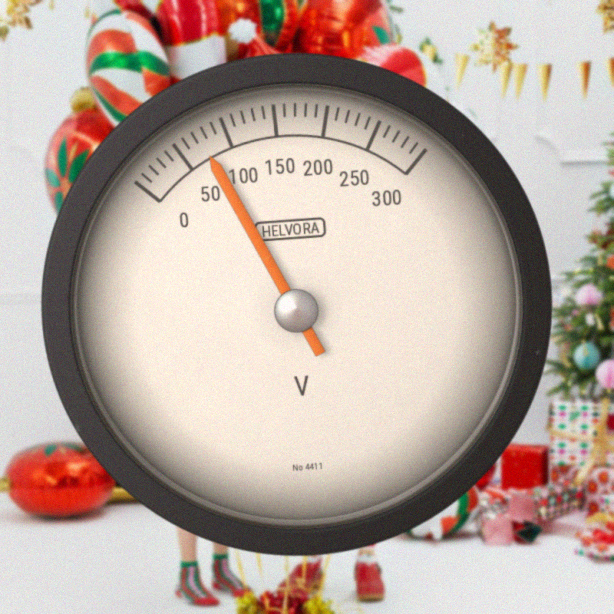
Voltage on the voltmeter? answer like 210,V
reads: 75,V
